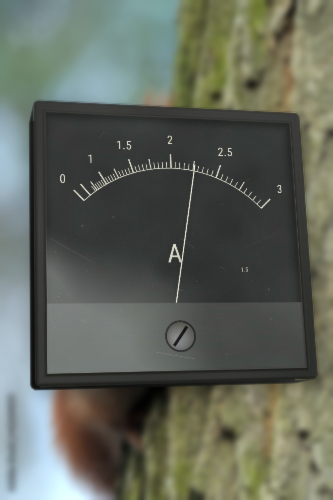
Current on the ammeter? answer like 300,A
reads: 2.25,A
